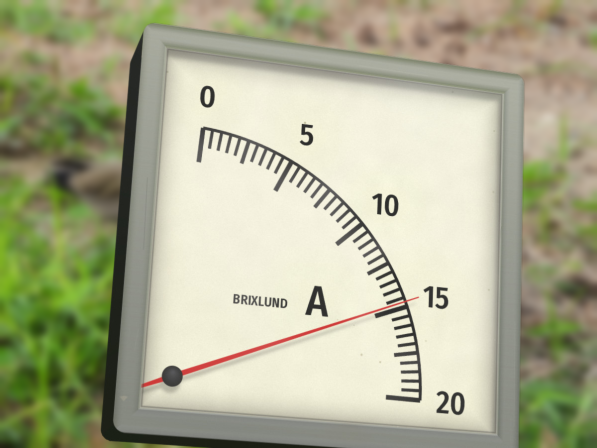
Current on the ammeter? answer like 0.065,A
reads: 14.75,A
